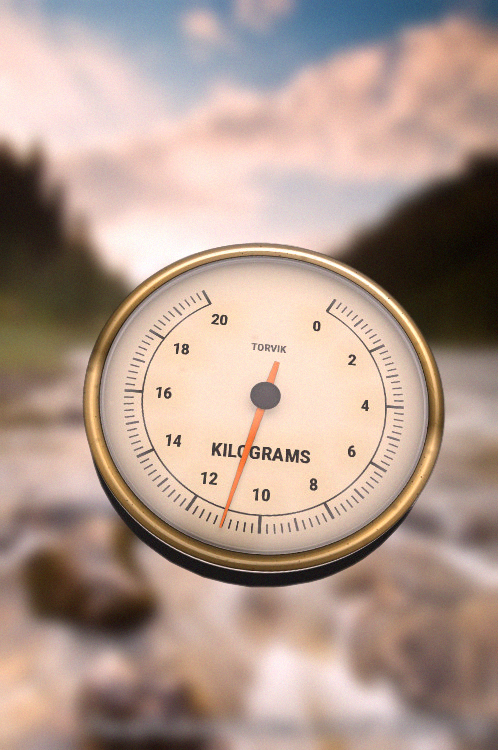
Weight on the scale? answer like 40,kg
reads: 11,kg
